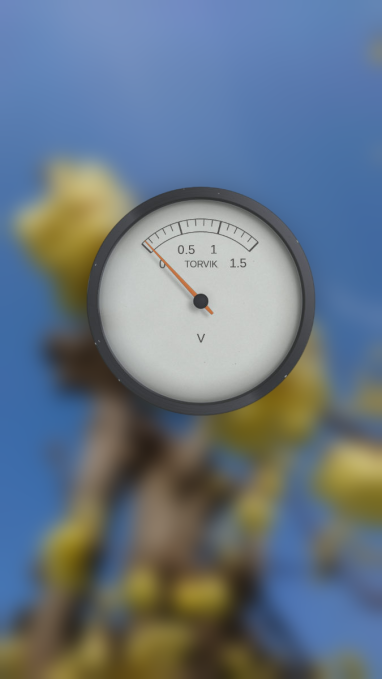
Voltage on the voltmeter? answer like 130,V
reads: 0.05,V
